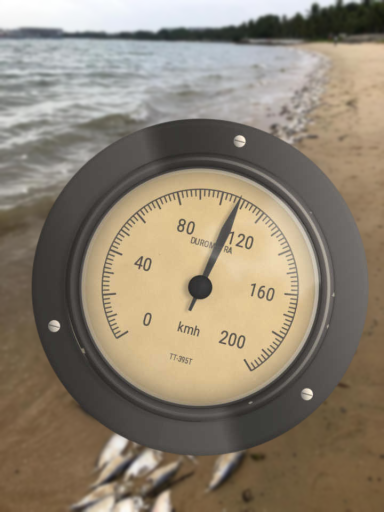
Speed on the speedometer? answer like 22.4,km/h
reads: 108,km/h
